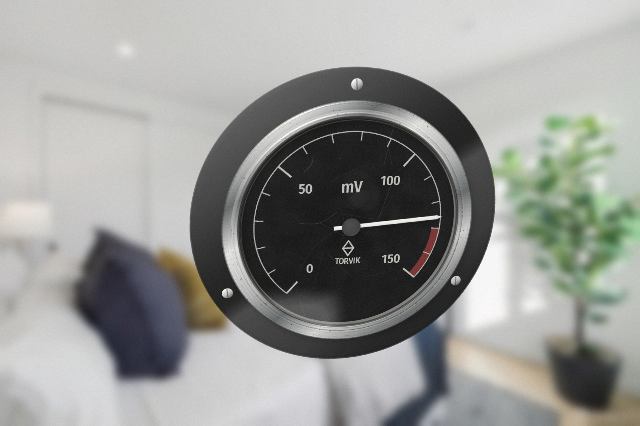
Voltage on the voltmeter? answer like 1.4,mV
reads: 125,mV
